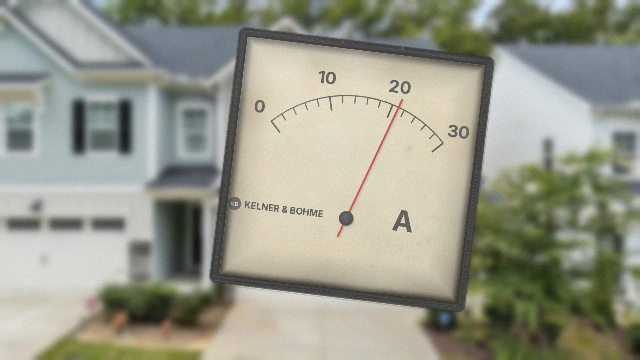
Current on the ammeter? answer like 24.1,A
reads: 21,A
